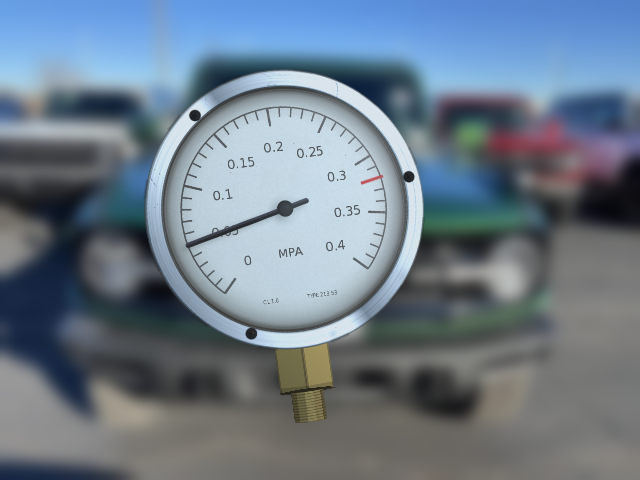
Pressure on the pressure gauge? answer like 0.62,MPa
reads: 0.05,MPa
